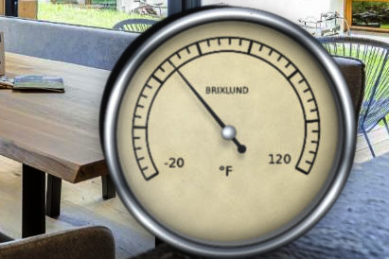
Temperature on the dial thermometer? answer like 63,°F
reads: 28,°F
